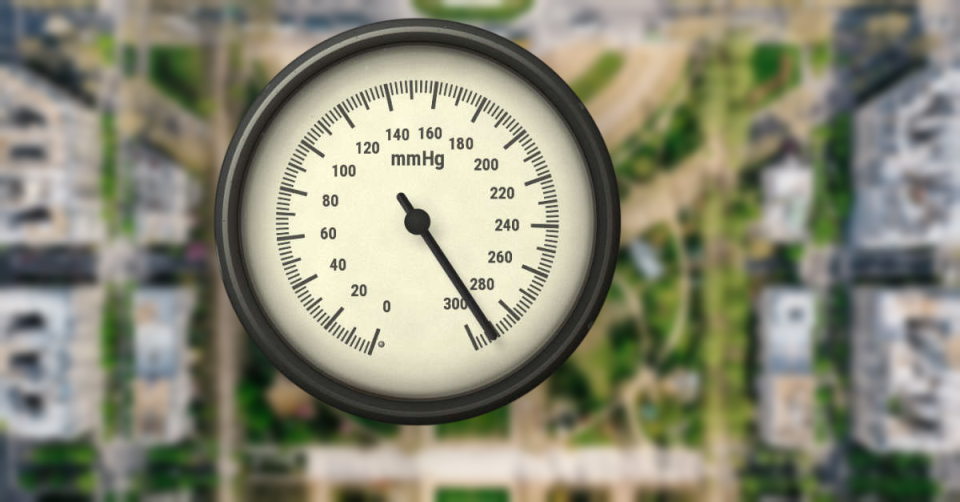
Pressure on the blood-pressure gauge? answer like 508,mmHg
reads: 292,mmHg
